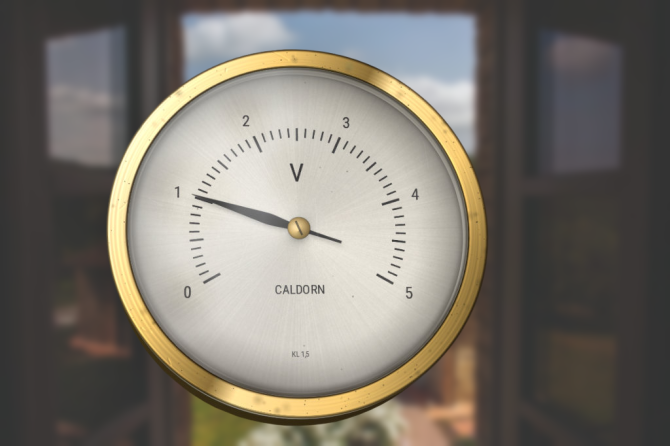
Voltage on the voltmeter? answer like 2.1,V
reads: 1,V
